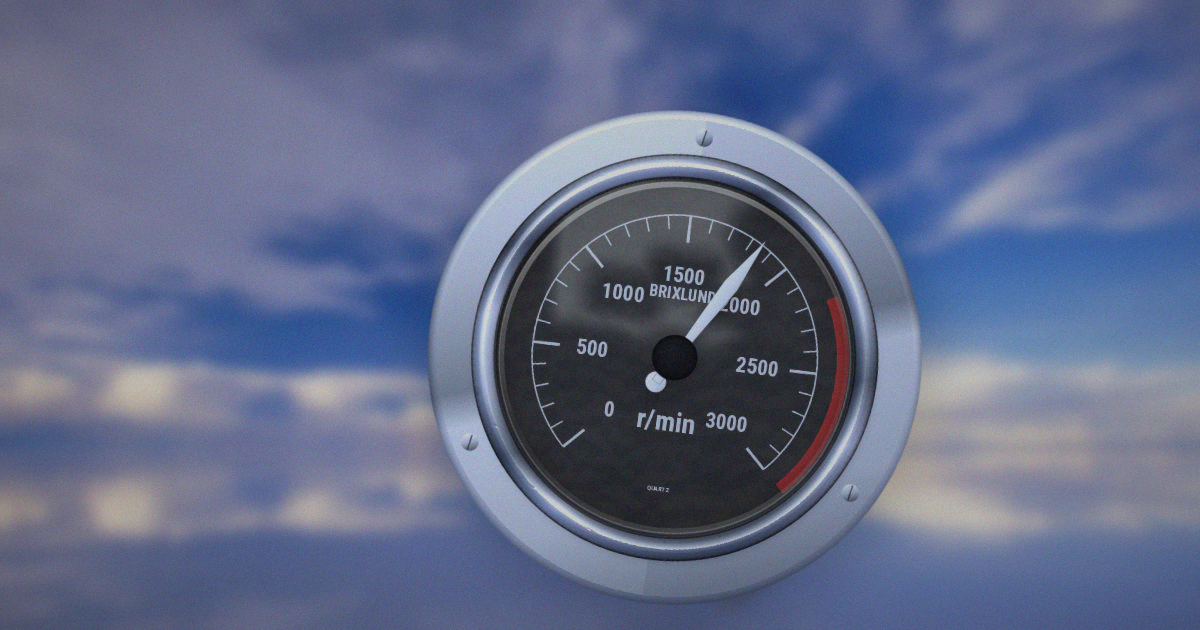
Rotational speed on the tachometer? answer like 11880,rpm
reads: 1850,rpm
